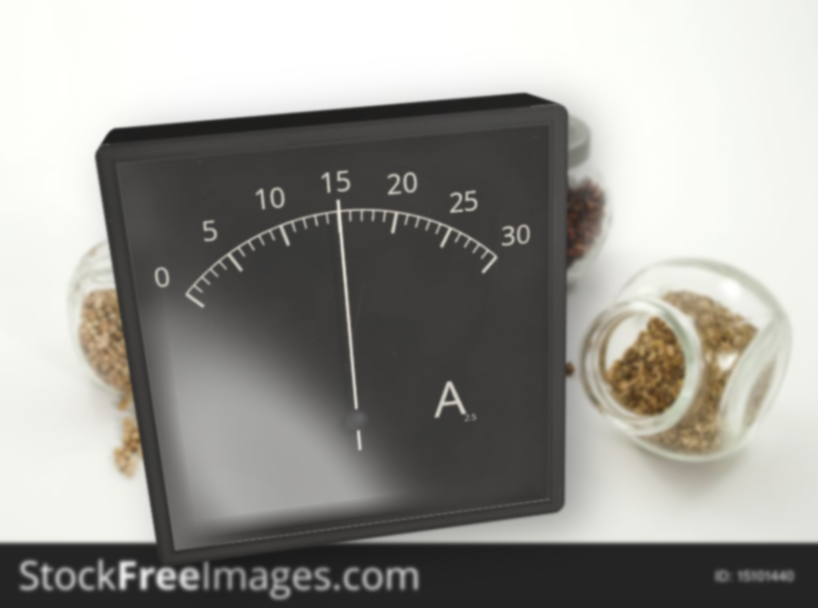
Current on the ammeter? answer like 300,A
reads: 15,A
